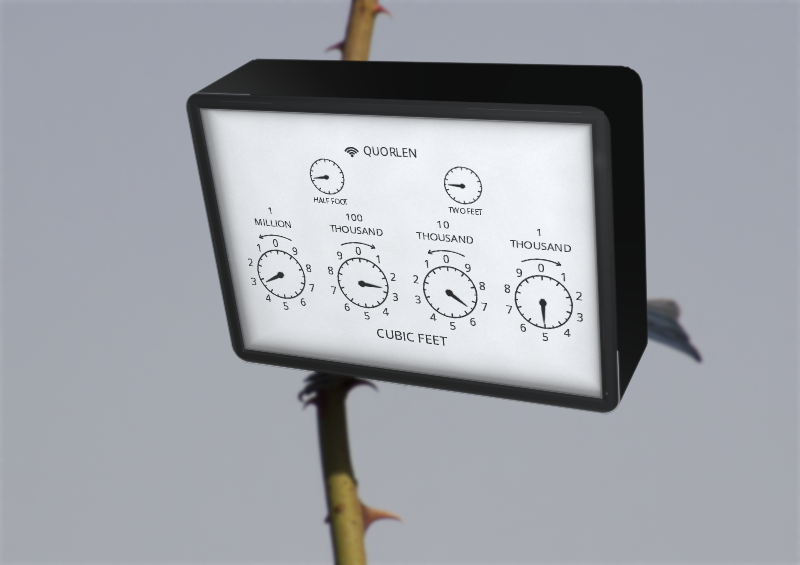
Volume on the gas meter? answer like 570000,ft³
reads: 326500,ft³
